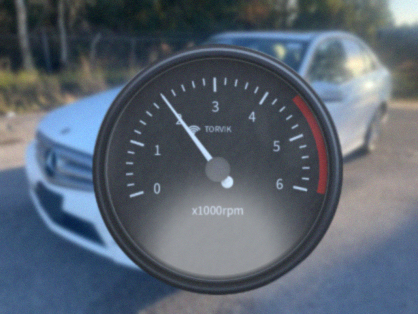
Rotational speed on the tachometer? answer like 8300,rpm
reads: 2000,rpm
